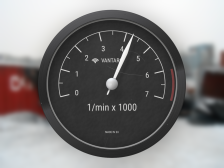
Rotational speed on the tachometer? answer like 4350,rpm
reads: 4250,rpm
